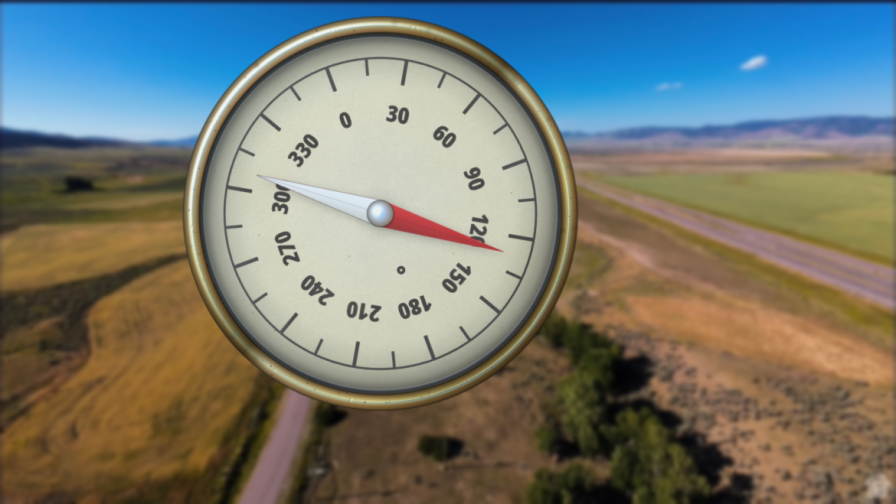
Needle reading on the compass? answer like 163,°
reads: 127.5,°
